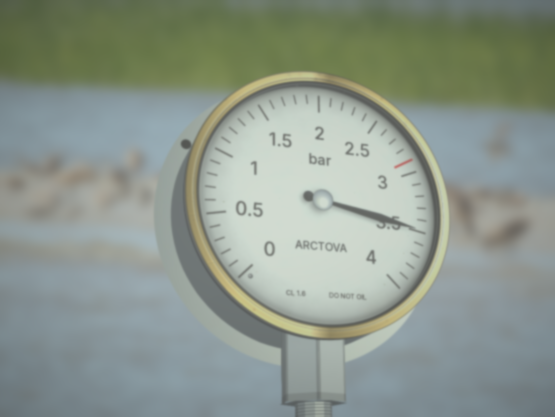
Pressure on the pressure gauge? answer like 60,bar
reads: 3.5,bar
